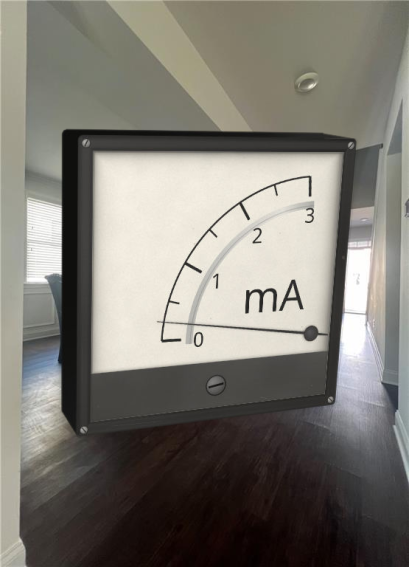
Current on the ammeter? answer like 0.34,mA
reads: 0.25,mA
